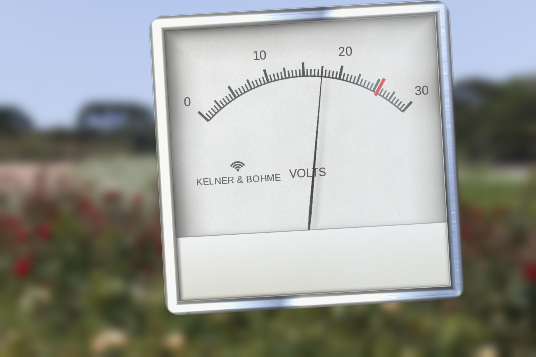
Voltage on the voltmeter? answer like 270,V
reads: 17.5,V
